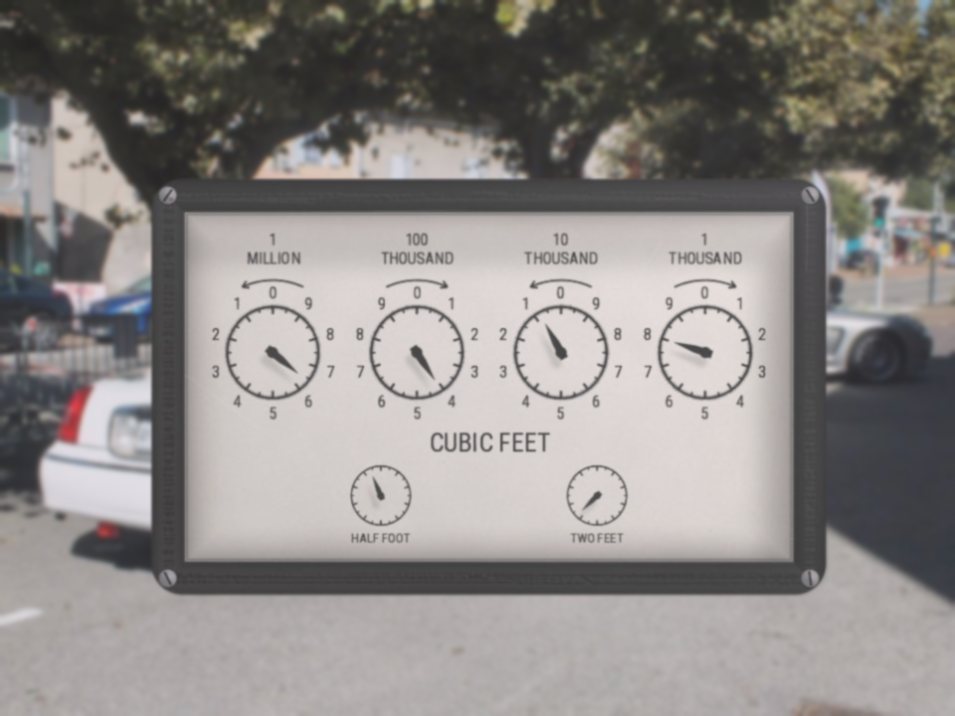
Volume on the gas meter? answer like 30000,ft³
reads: 640800,ft³
